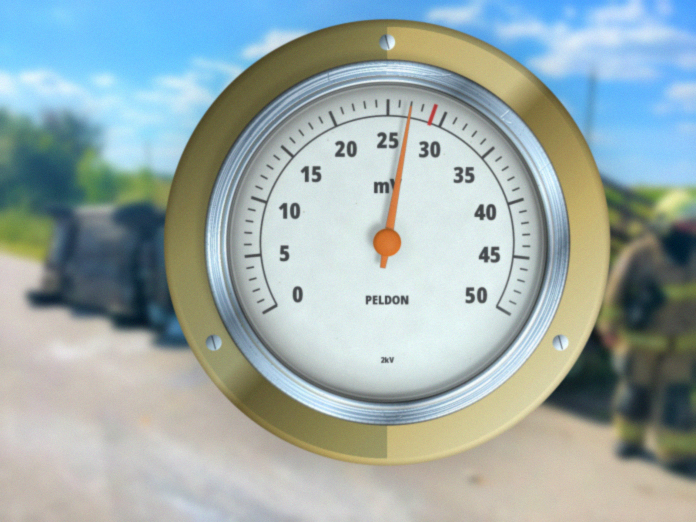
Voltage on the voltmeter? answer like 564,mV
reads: 27,mV
